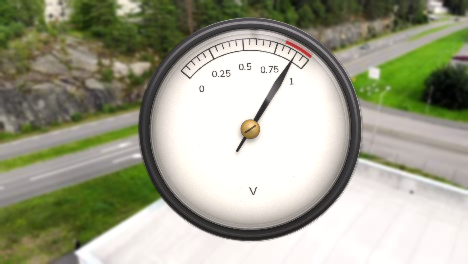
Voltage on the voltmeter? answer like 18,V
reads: 0.9,V
